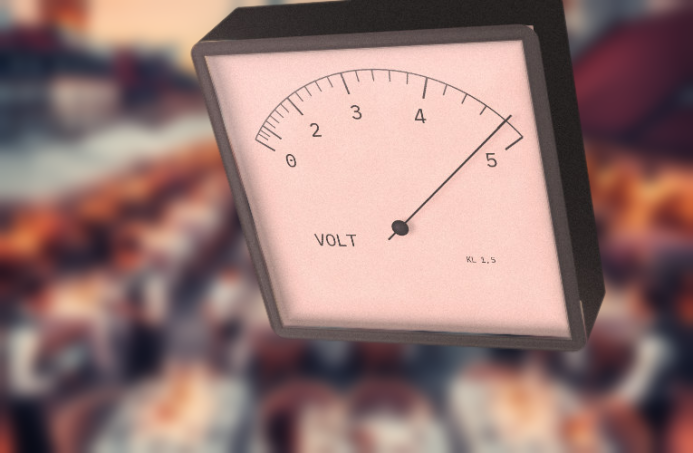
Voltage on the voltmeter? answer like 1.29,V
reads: 4.8,V
